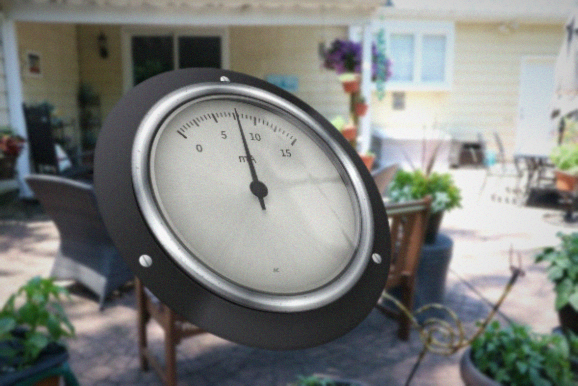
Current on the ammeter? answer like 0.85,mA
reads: 7.5,mA
